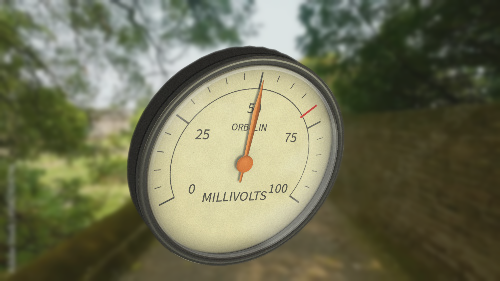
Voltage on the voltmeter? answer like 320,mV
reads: 50,mV
